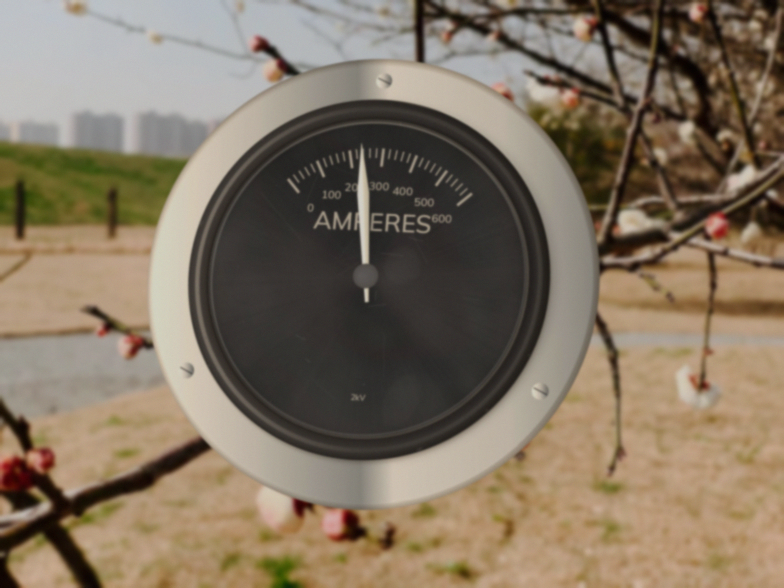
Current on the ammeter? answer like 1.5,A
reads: 240,A
